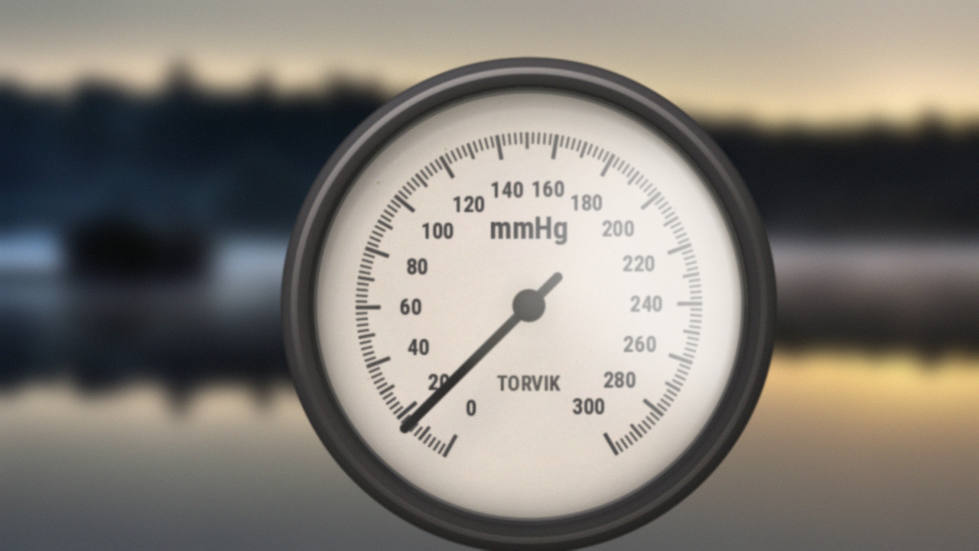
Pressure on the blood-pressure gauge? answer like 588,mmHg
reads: 16,mmHg
